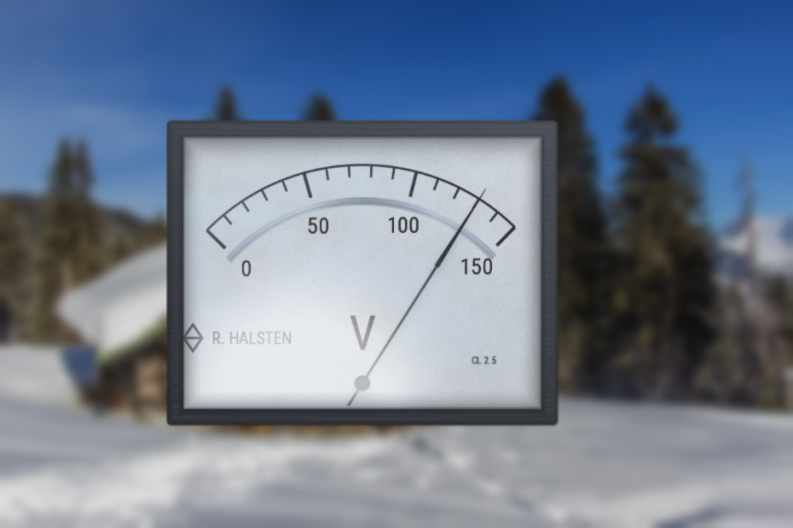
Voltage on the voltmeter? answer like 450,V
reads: 130,V
